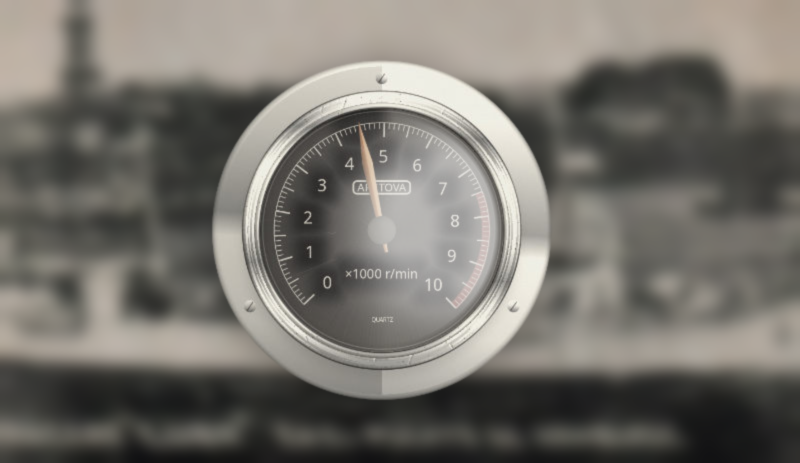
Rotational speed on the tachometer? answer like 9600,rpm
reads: 4500,rpm
